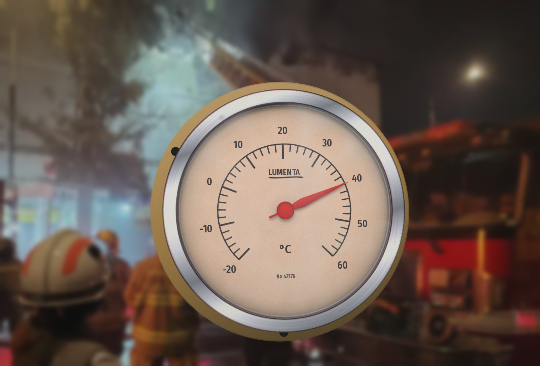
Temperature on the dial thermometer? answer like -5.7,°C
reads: 40,°C
